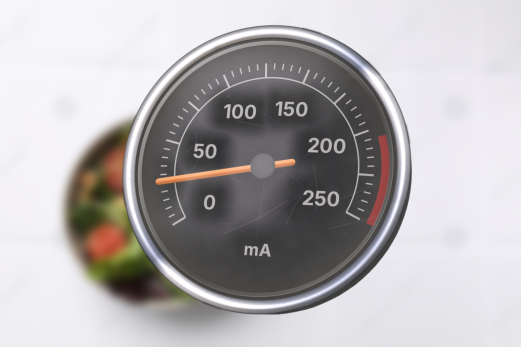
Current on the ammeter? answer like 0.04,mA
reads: 25,mA
